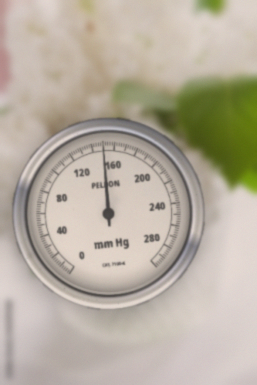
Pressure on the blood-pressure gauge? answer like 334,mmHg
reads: 150,mmHg
